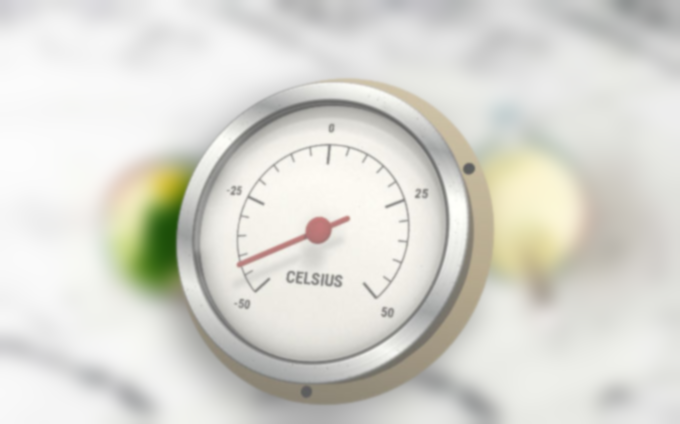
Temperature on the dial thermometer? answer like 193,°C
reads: -42.5,°C
